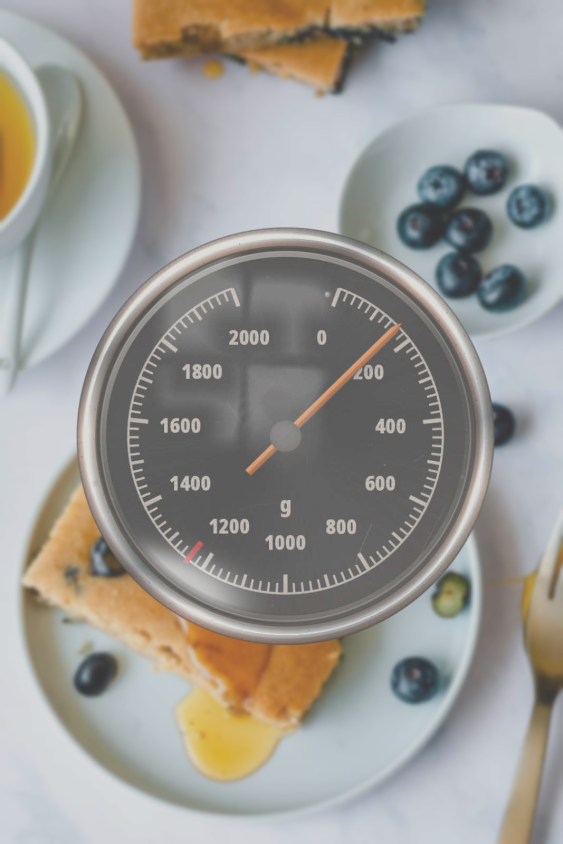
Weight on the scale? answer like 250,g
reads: 160,g
